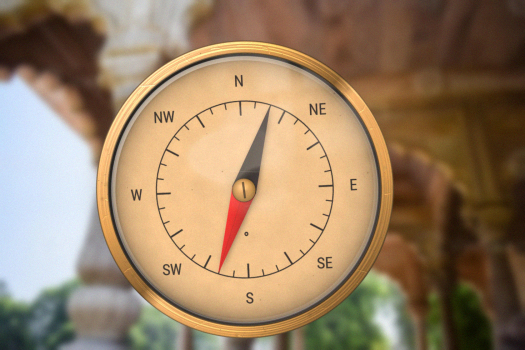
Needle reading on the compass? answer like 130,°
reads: 200,°
